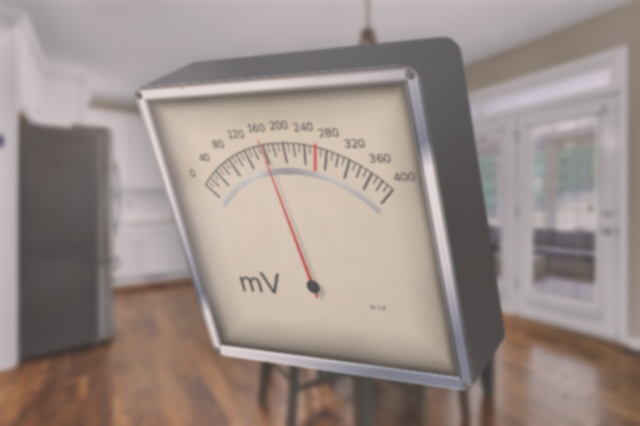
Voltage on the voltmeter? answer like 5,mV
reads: 160,mV
